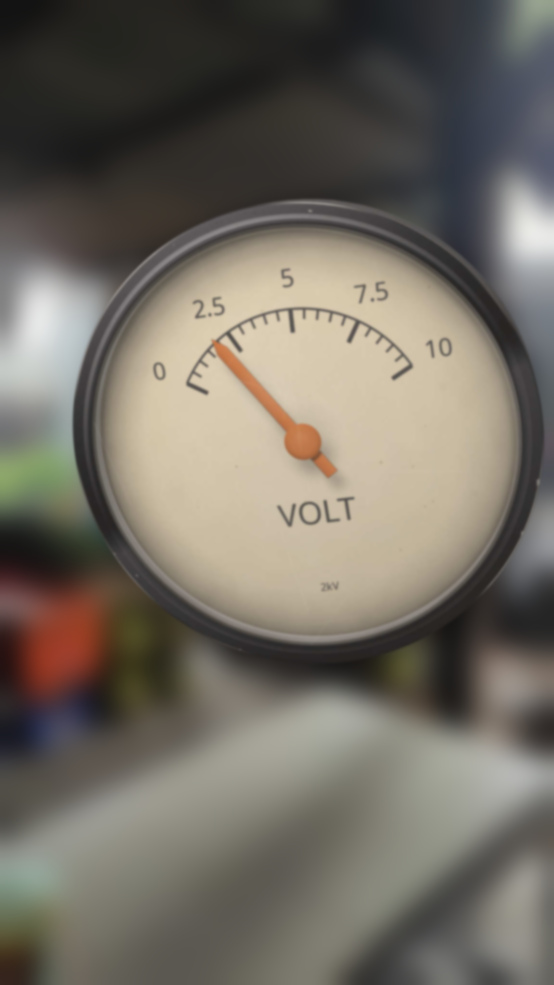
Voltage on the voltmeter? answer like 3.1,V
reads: 2,V
